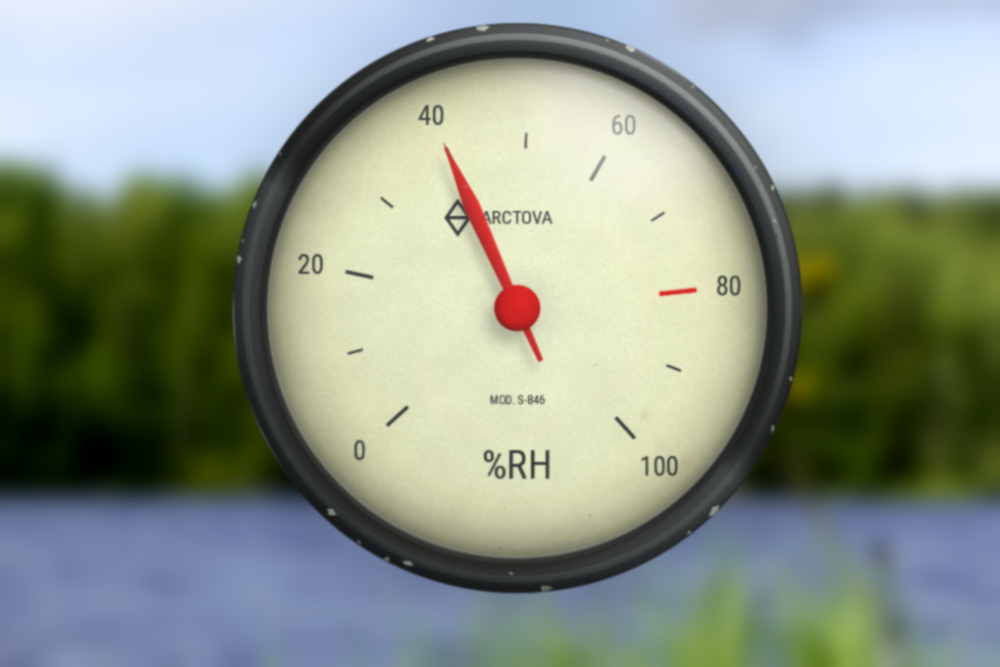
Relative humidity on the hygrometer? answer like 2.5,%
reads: 40,%
